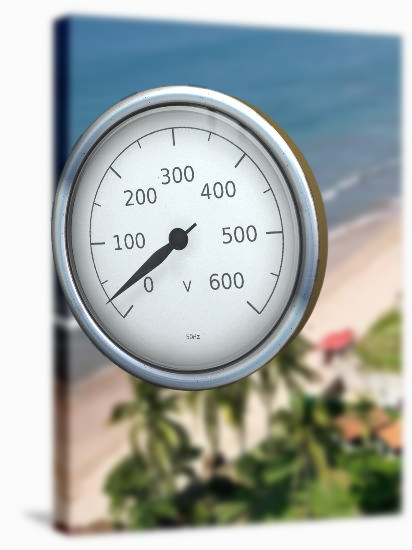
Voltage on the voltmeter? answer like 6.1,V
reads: 25,V
